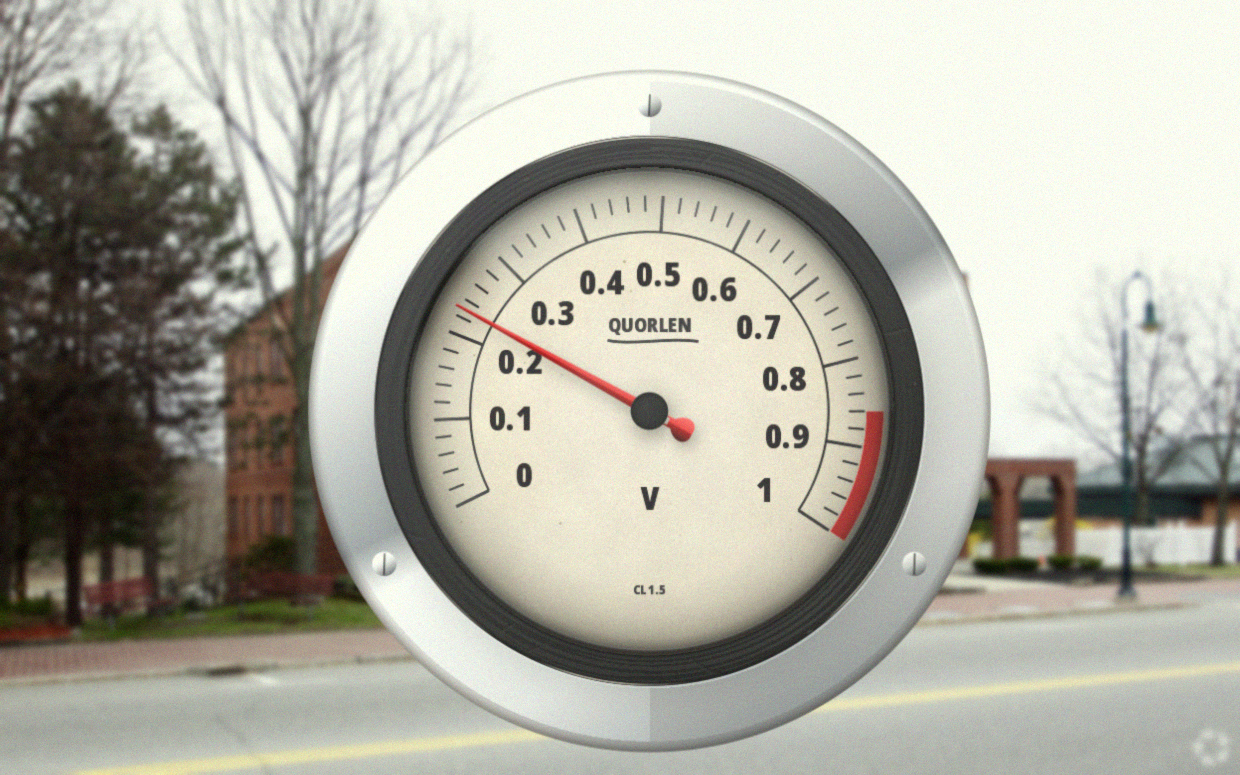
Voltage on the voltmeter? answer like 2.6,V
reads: 0.23,V
